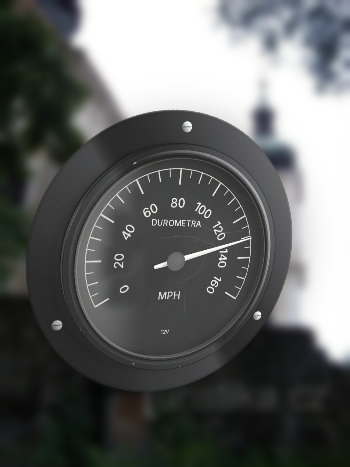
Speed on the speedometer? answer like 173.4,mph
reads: 130,mph
